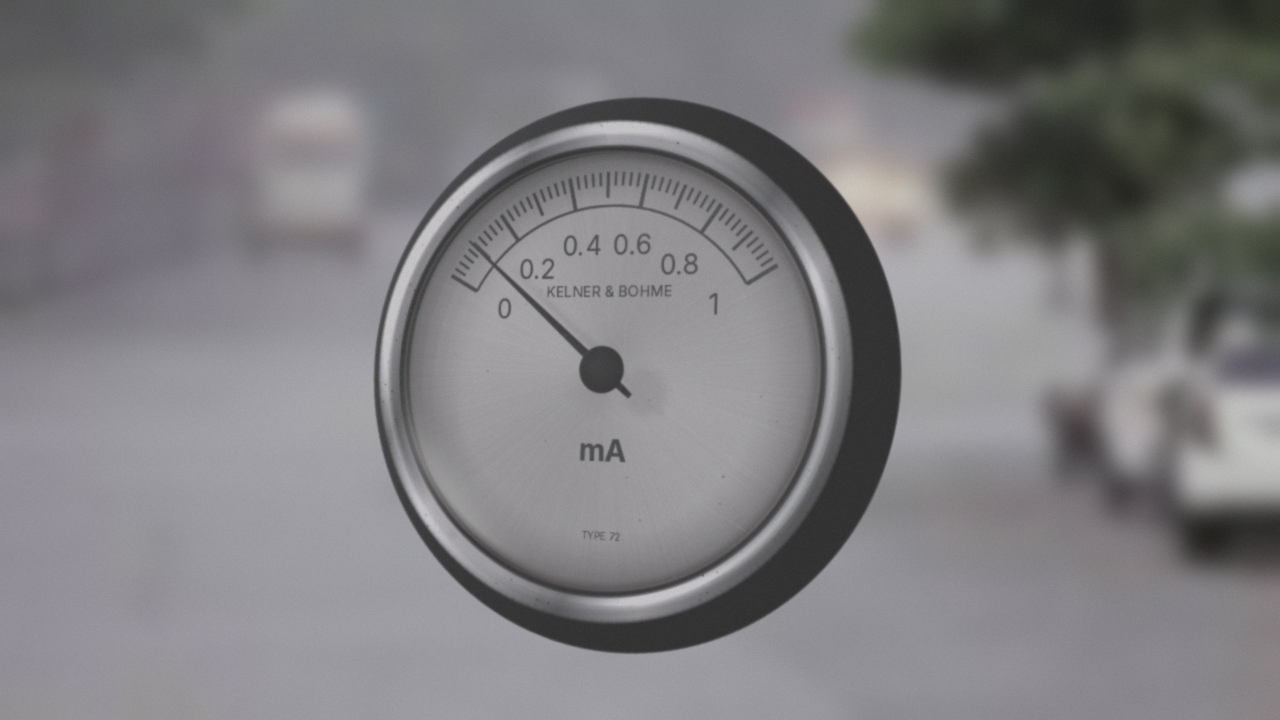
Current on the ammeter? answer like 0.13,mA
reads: 0.1,mA
